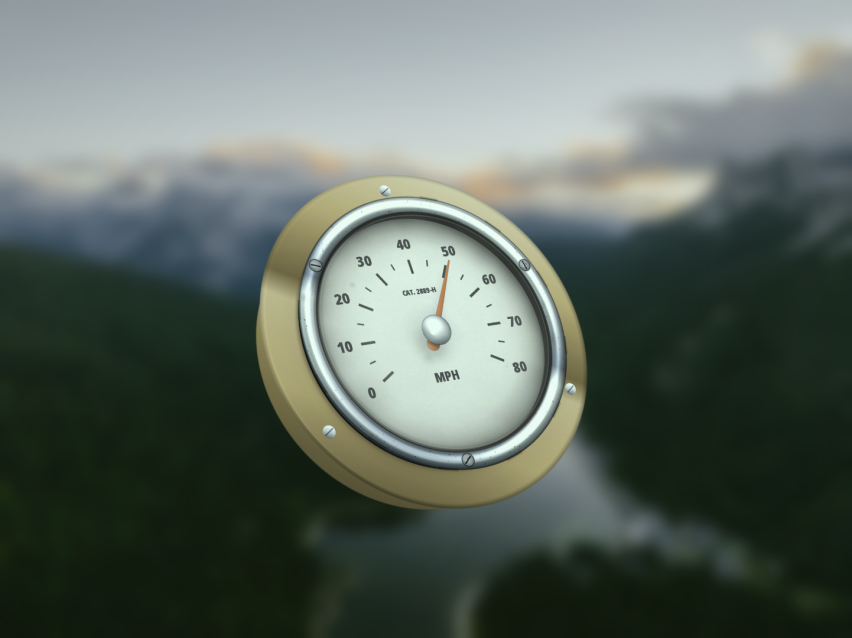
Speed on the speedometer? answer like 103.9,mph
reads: 50,mph
